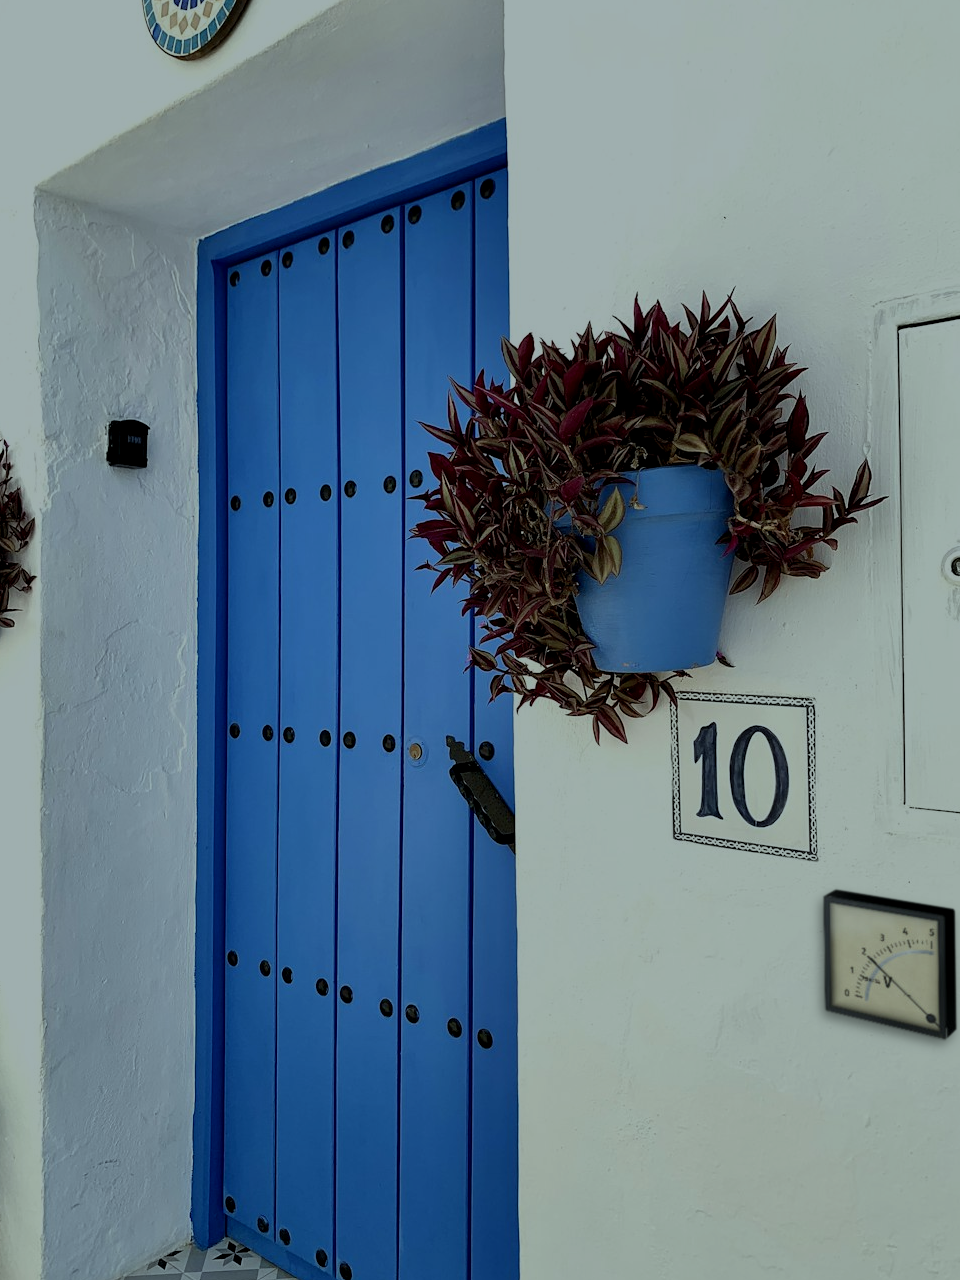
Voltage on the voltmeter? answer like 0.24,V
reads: 2,V
